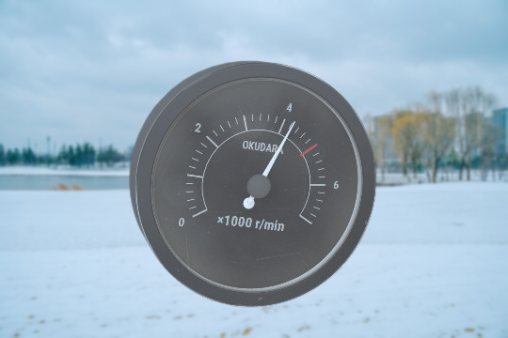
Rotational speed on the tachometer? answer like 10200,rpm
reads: 4200,rpm
